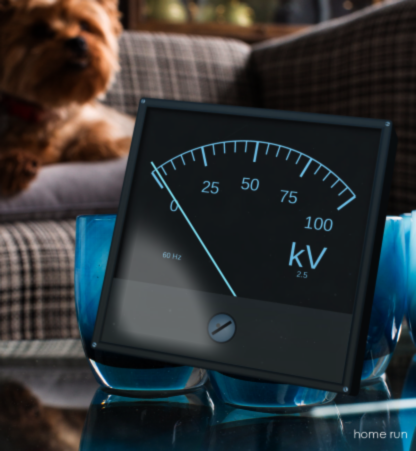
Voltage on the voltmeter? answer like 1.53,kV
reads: 2.5,kV
